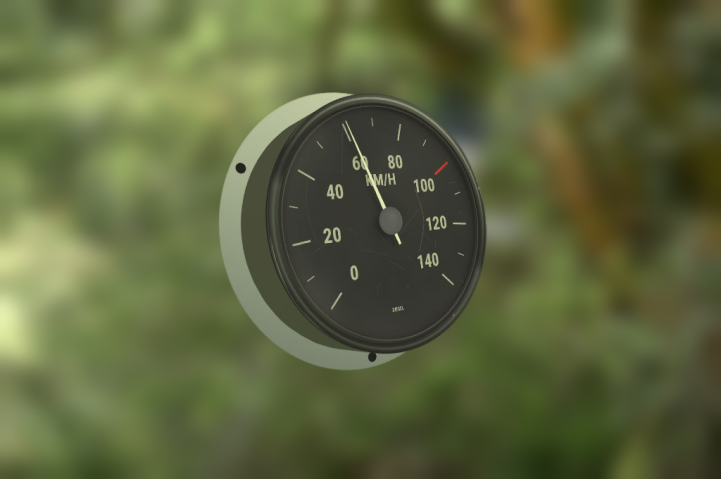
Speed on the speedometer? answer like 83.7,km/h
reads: 60,km/h
